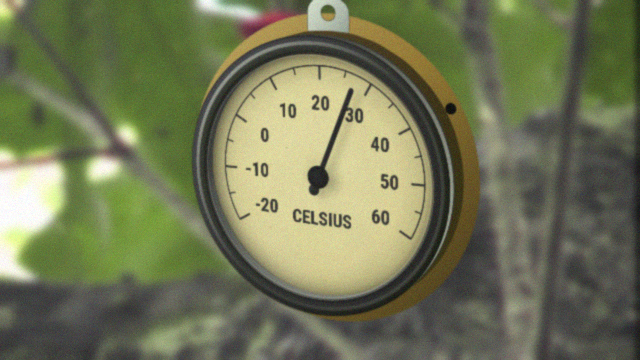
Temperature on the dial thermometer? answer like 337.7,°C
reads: 27.5,°C
